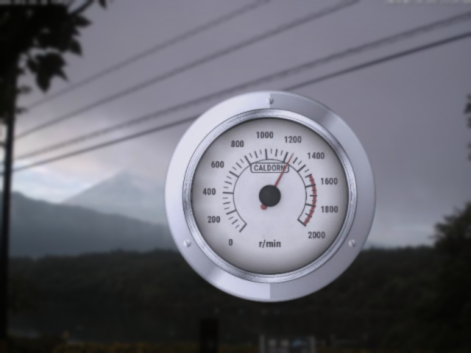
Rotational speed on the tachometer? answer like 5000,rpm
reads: 1250,rpm
